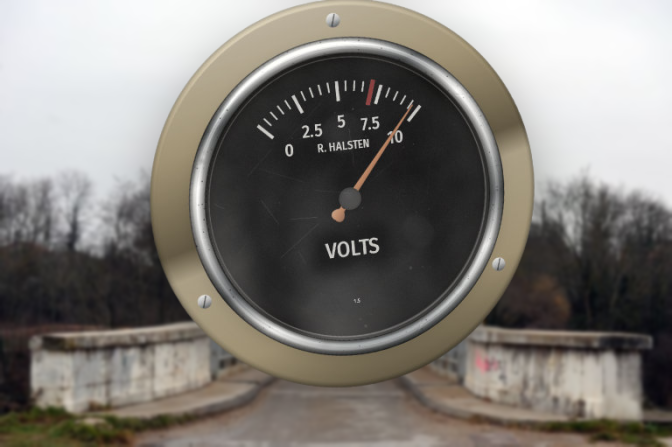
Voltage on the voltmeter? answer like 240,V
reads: 9.5,V
